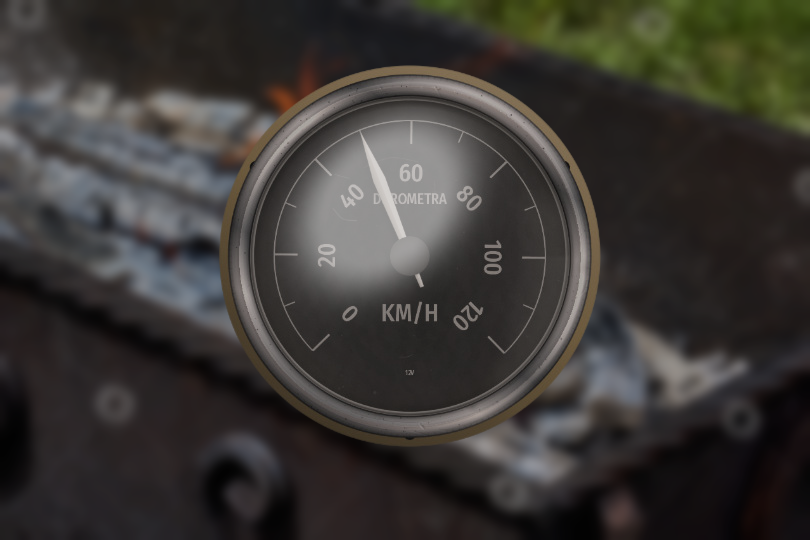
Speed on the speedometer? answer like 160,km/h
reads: 50,km/h
